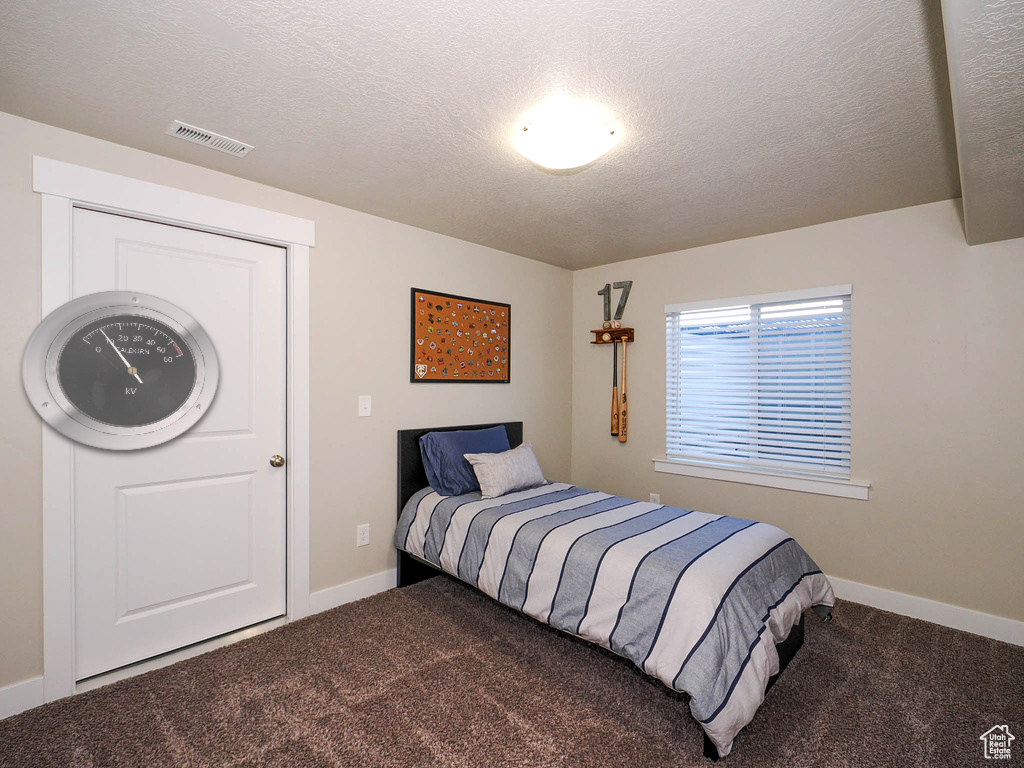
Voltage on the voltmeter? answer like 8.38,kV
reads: 10,kV
